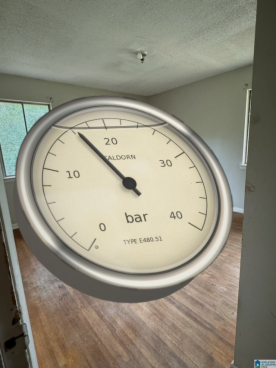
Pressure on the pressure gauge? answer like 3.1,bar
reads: 16,bar
